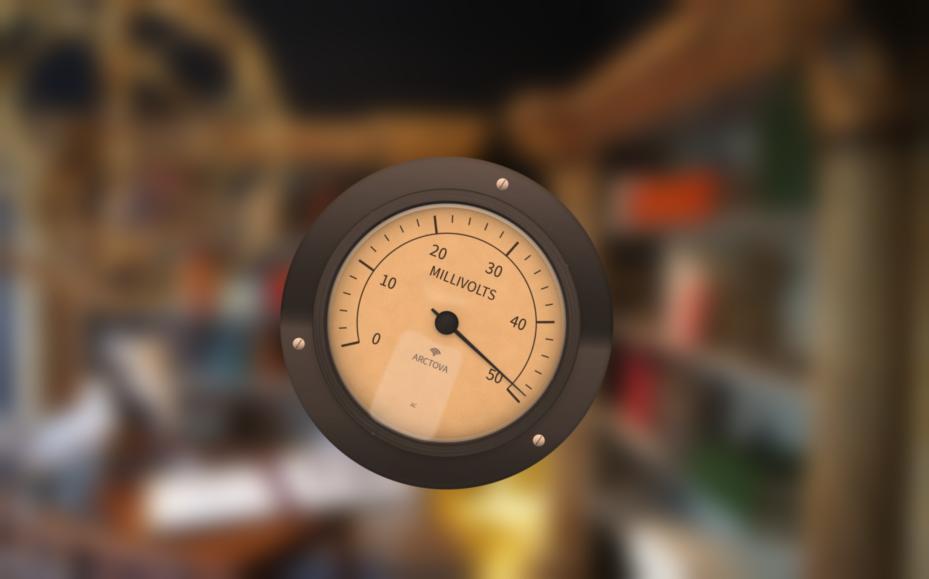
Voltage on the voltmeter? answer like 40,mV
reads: 49,mV
